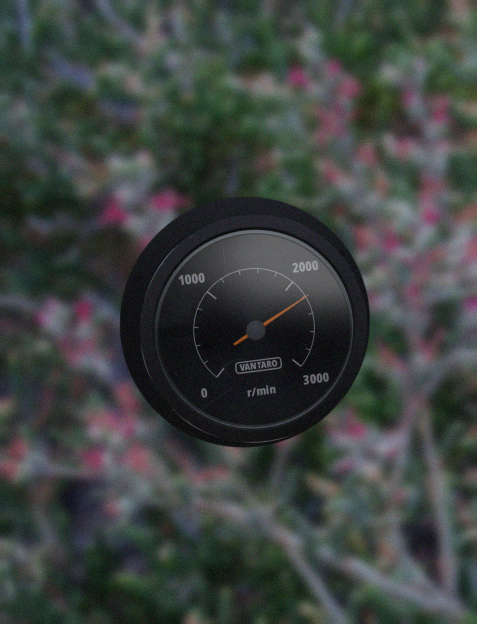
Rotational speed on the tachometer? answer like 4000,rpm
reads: 2200,rpm
